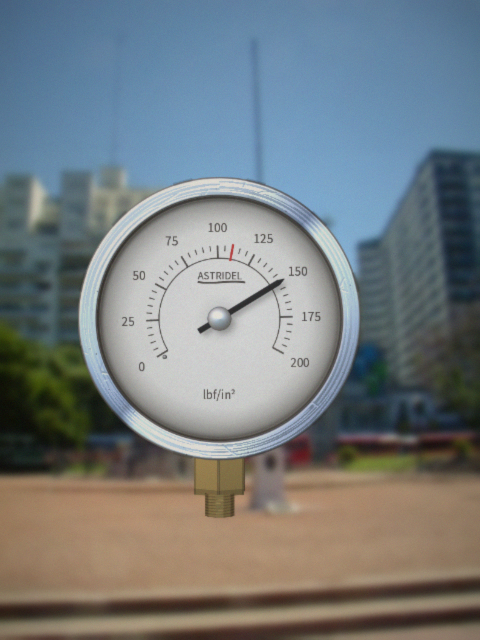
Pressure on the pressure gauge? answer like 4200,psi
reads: 150,psi
